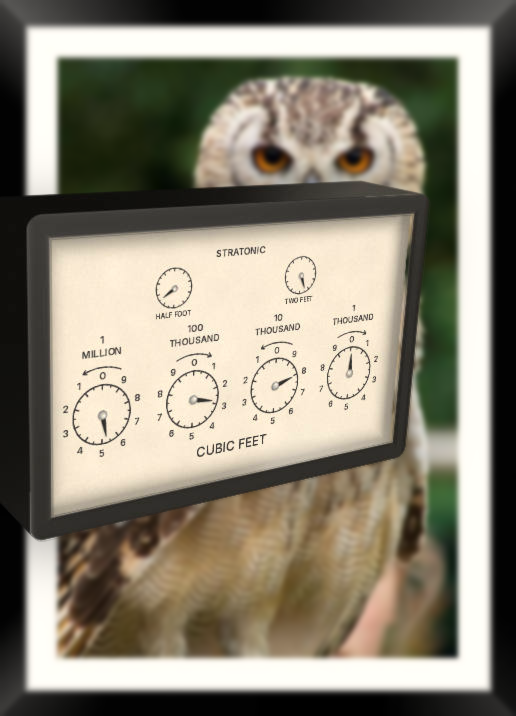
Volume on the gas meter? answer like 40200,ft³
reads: 528000,ft³
